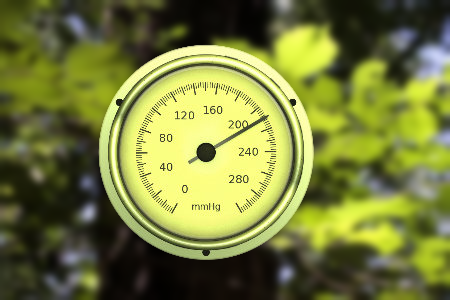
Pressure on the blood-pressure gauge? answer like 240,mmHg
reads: 210,mmHg
